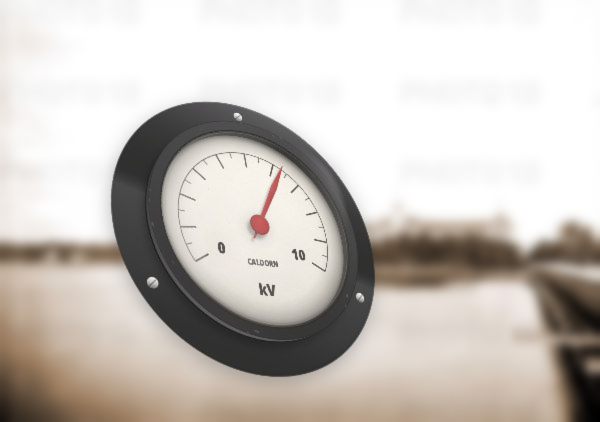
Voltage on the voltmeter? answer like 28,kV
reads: 6.25,kV
